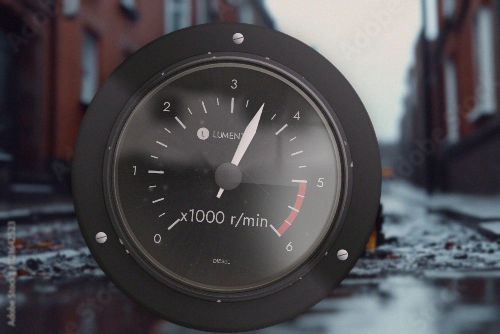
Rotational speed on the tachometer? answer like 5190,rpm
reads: 3500,rpm
